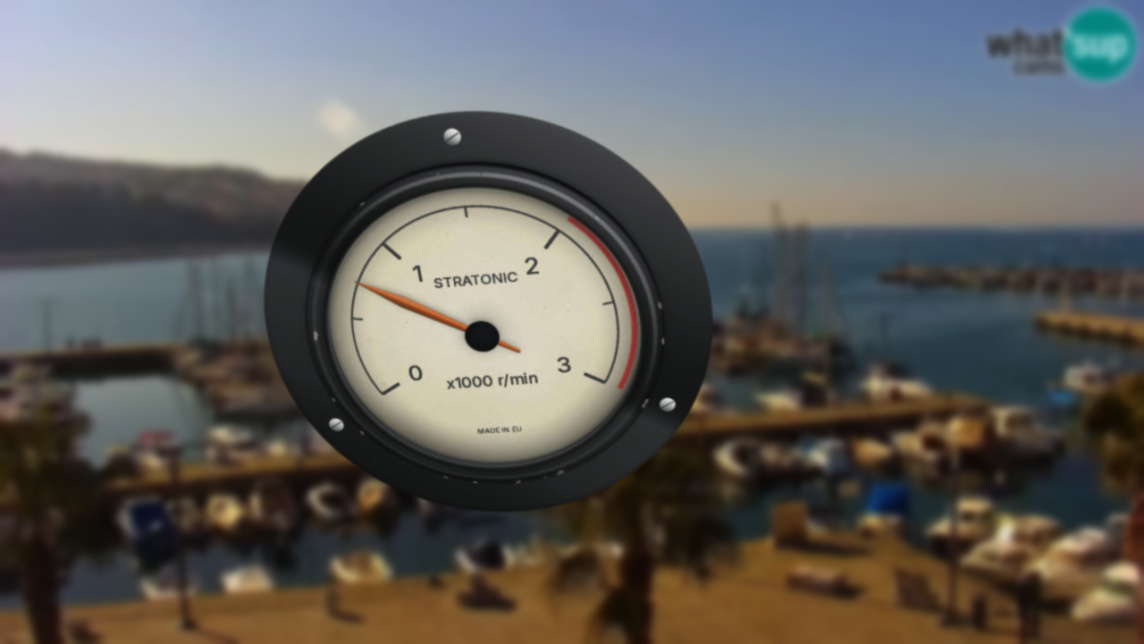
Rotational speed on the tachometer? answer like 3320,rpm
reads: 750,rpm
